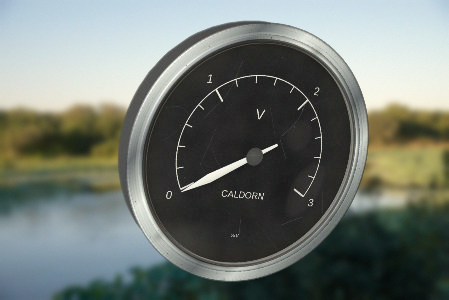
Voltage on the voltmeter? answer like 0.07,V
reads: 0,V
